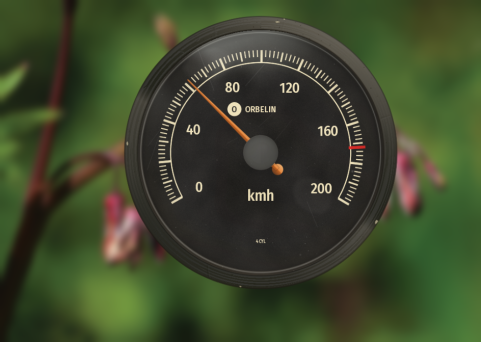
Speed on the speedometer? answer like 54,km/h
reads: 62,km/h
